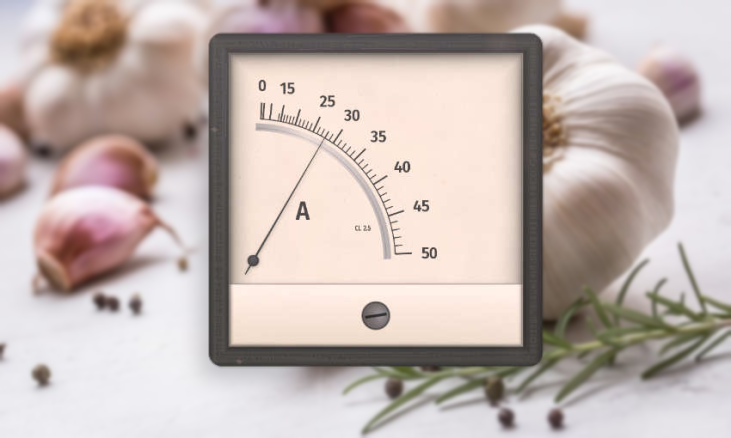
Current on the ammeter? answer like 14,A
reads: 28,A
